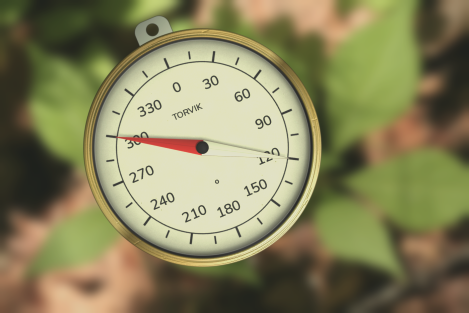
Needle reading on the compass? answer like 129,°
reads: 300,°
